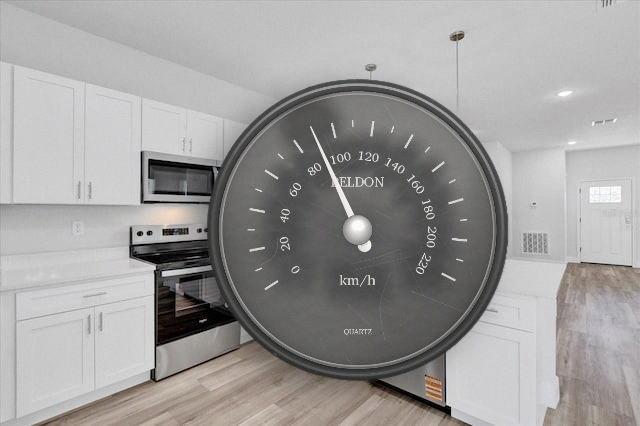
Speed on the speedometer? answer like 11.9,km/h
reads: 90,km/h
